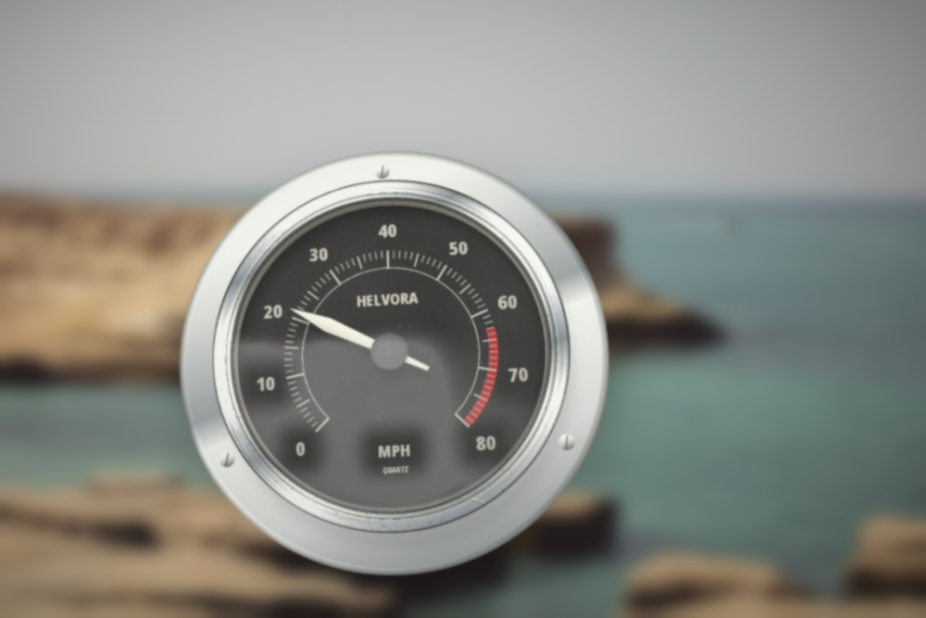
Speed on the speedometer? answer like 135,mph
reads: 21,mph
